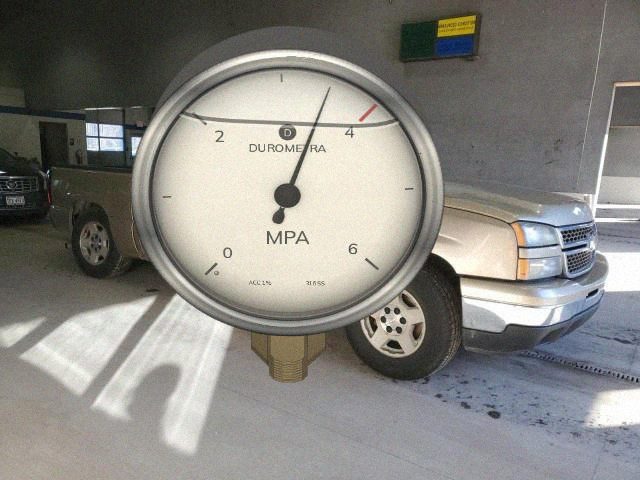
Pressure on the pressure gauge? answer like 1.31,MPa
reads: 3.5,MPa
